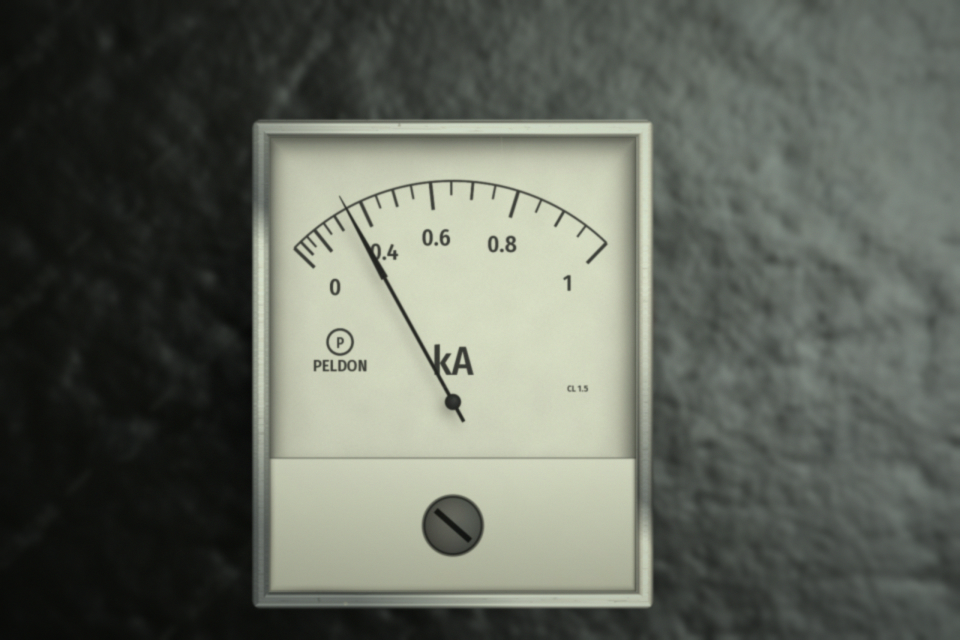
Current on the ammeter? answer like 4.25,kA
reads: 0.35,kA
